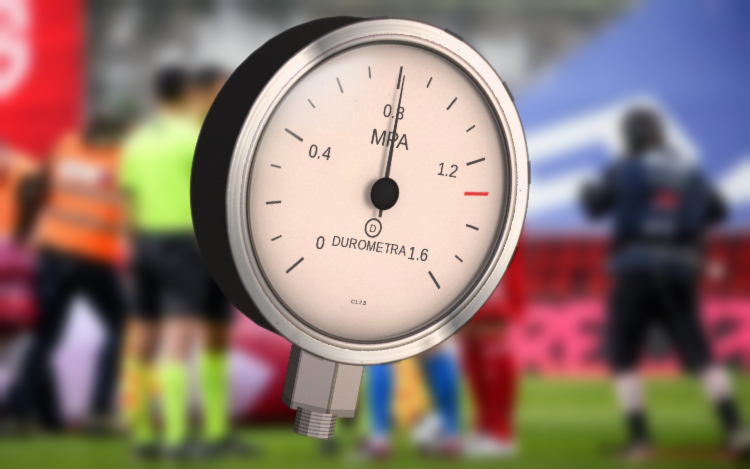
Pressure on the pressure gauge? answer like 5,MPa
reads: 0.8,MPa
